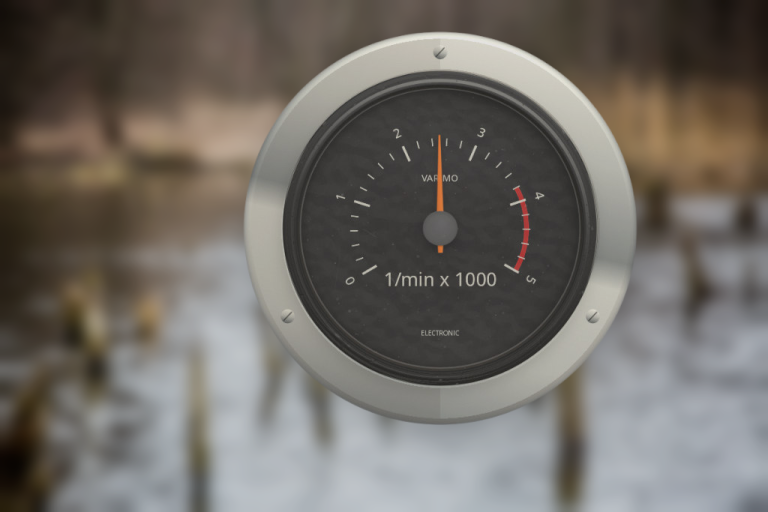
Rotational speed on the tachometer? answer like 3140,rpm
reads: 2500,rpm
